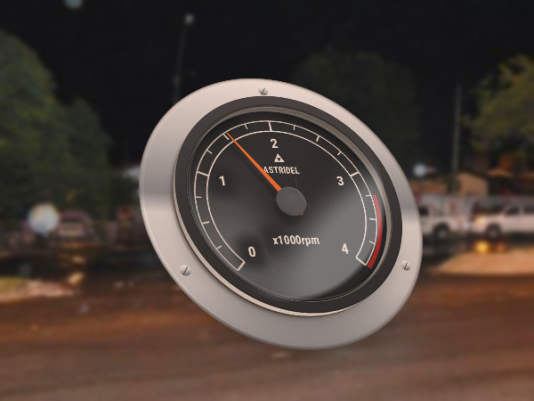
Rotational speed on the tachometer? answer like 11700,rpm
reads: 1500,rpm
